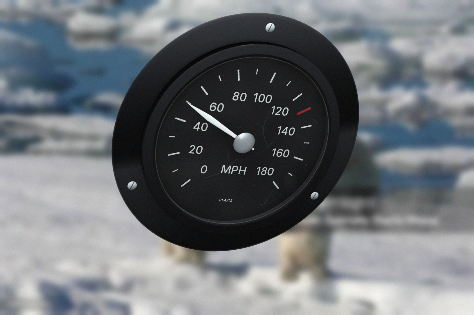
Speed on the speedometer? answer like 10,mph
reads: 50,mph
